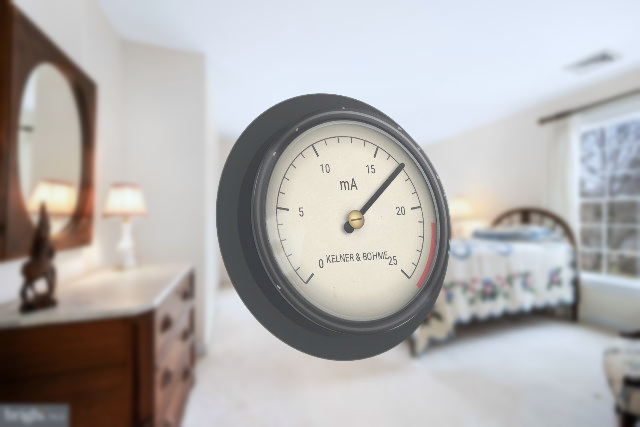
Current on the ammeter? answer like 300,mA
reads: 17,mA
